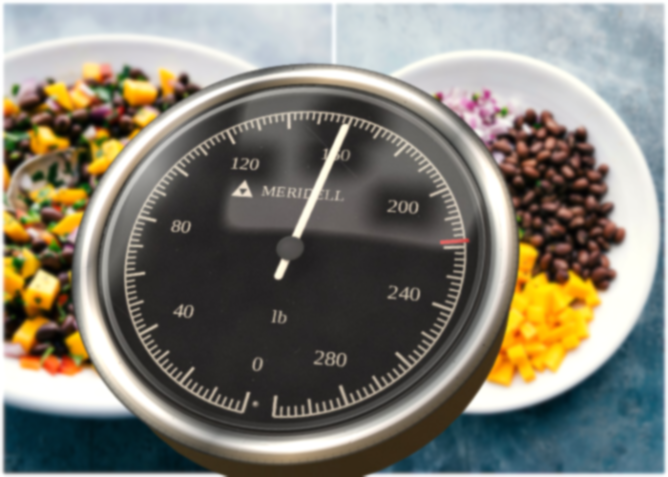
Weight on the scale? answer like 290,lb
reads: 160,lb
